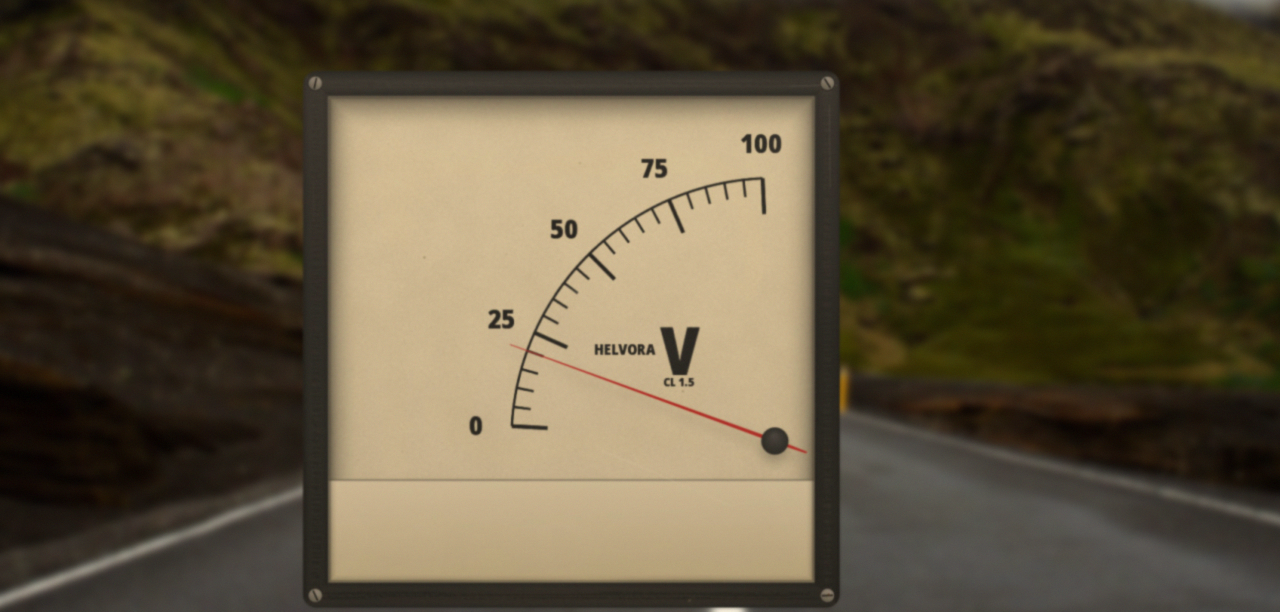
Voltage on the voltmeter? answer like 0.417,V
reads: 20,V
